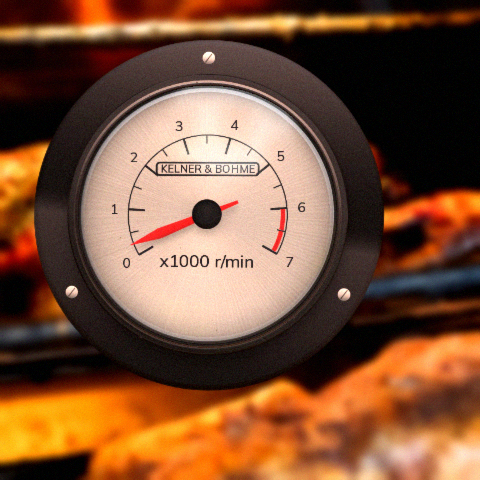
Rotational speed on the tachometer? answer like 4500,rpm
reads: 250,rpm
